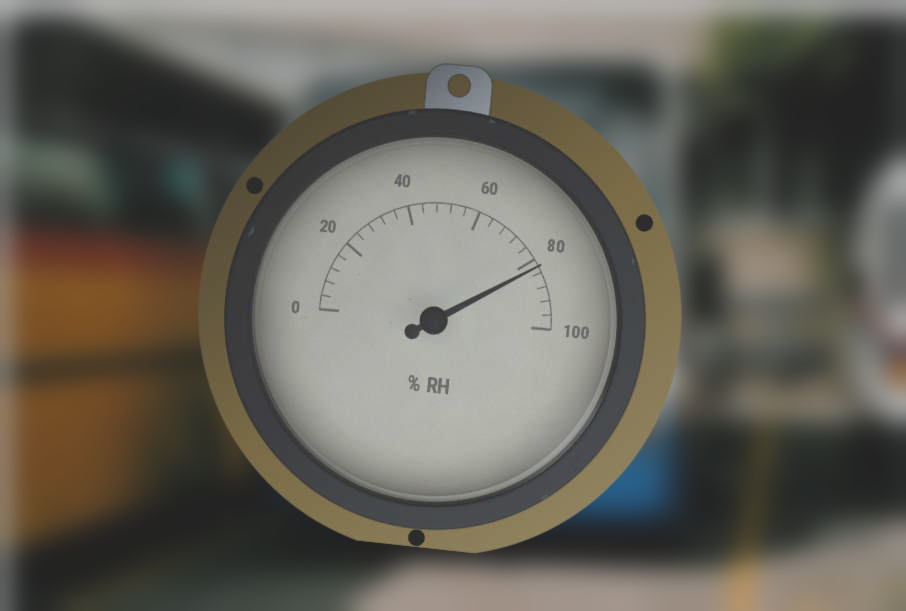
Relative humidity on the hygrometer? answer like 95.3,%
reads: 82,%
